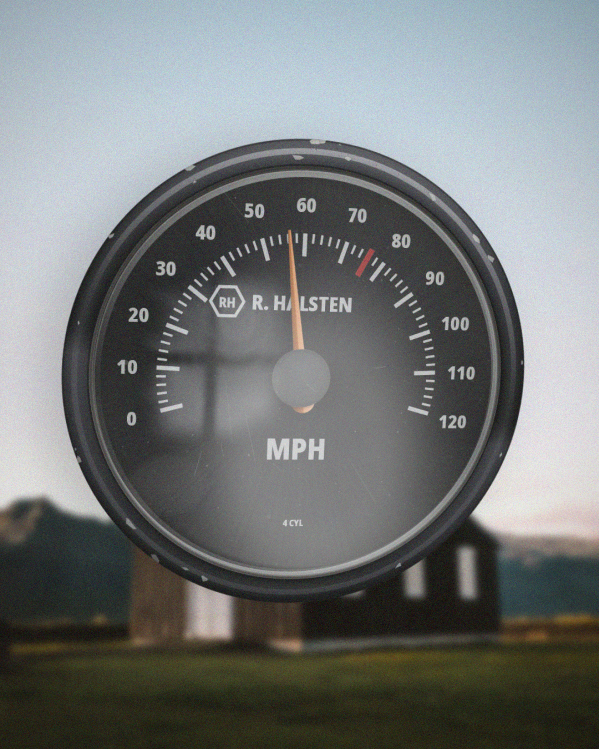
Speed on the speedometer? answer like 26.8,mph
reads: 56,mph
